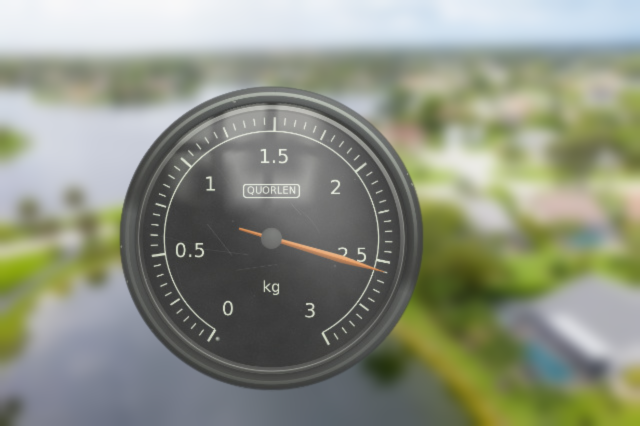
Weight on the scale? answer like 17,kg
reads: 2.55,kg
